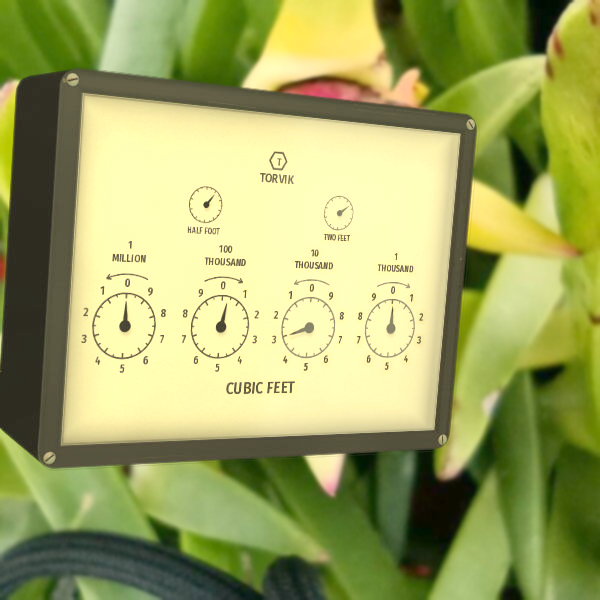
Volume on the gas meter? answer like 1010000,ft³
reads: 3000,ft³
